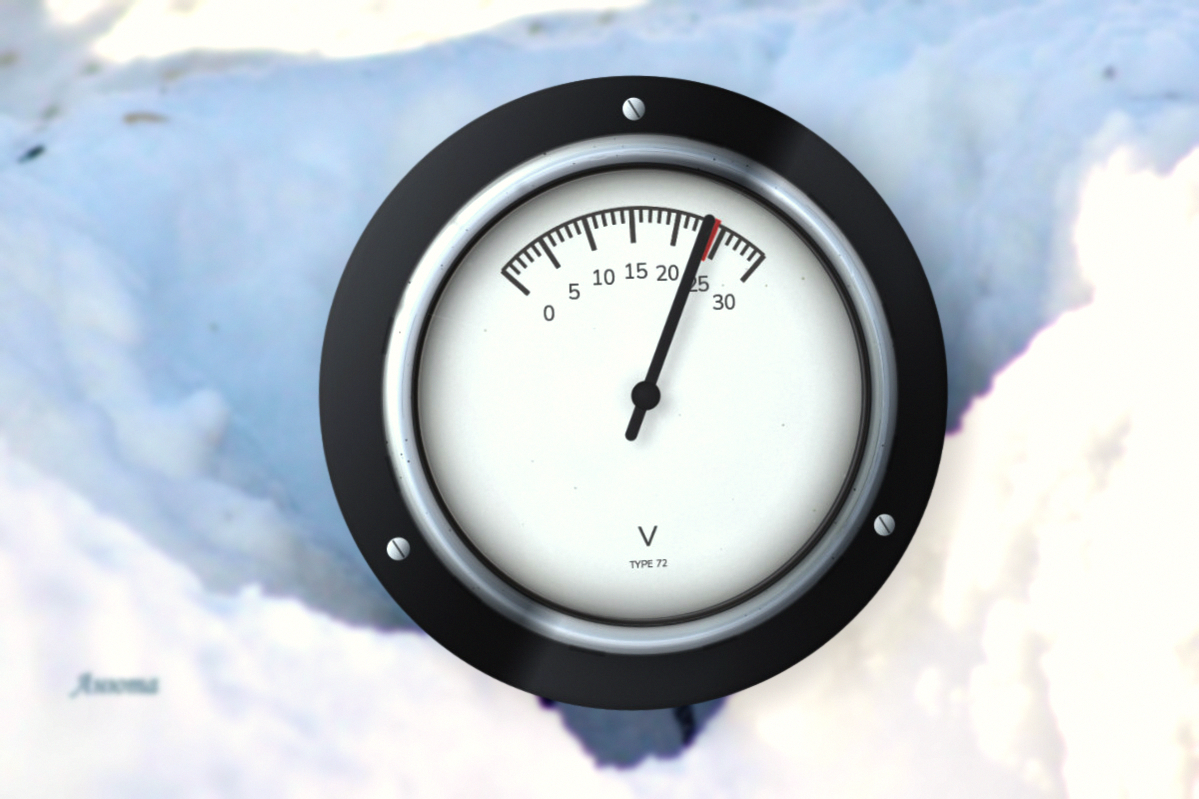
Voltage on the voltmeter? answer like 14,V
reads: 23,V
